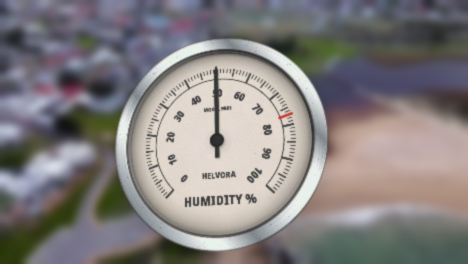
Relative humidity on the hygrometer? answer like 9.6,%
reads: 50,%
